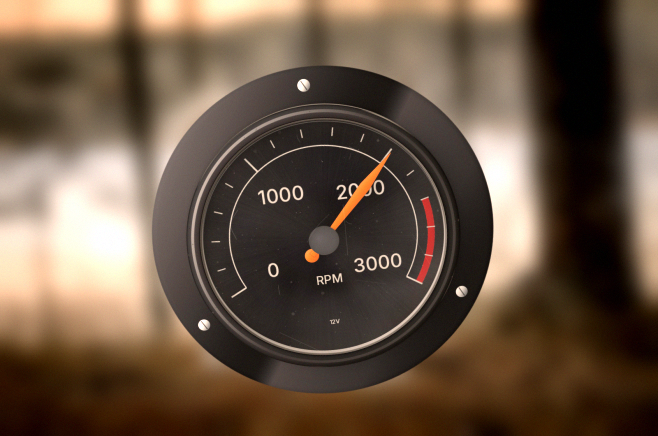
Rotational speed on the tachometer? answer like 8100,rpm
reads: 2000,rpm
